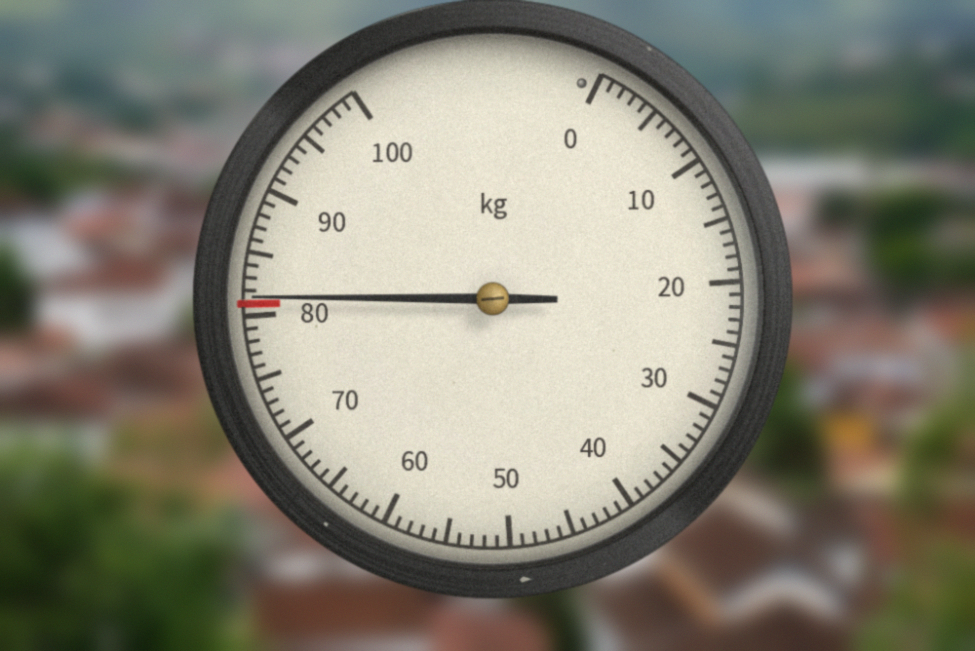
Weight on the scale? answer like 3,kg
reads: 81.5,kg
